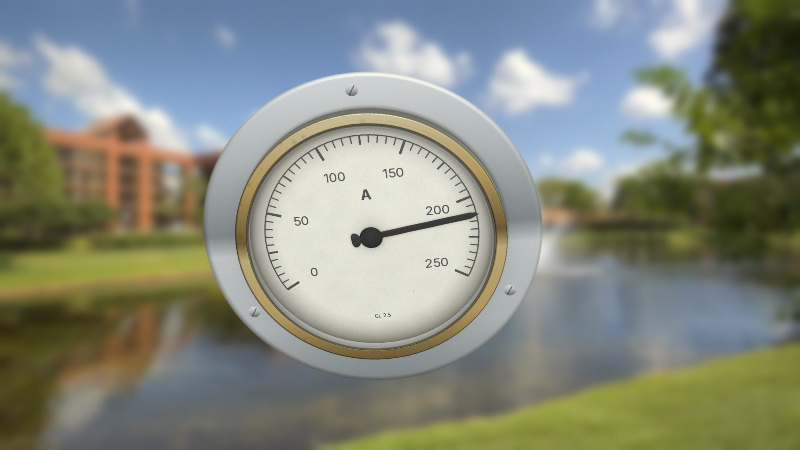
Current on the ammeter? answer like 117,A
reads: 210,A
